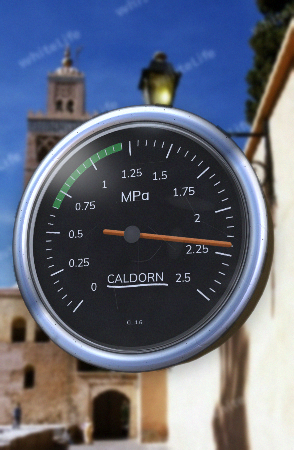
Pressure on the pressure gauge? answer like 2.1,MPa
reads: 2.2,MPa
